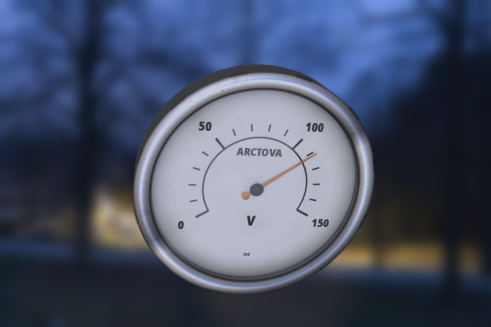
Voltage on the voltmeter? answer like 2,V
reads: 110,V
